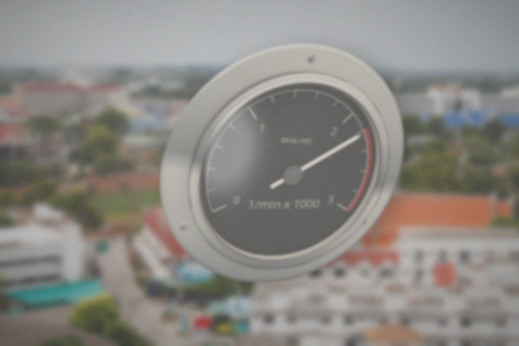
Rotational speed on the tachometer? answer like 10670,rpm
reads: 2200,rpm
